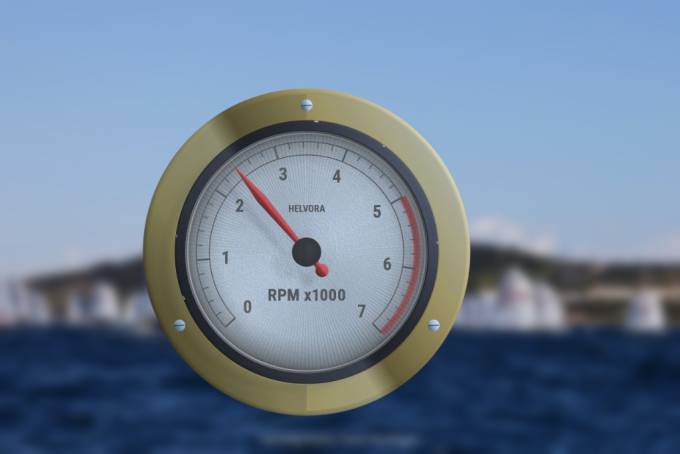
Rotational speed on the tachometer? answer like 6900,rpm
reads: 2400,rpm
